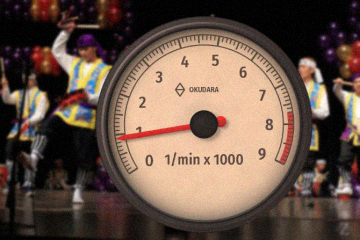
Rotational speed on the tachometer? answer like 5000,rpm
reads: 900,rpm
